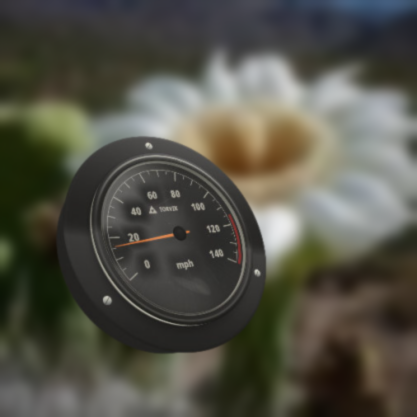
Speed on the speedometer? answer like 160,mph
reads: 15,mph
